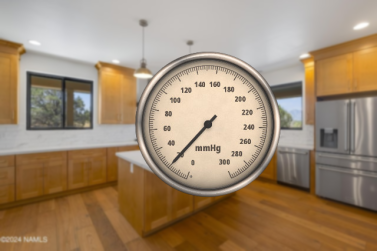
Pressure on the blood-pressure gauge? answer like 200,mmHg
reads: 20,mmHg
